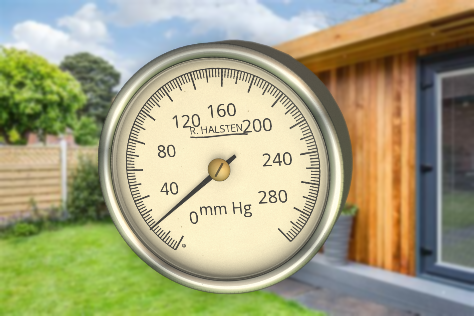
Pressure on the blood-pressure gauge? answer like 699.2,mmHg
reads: 20,mmHg
